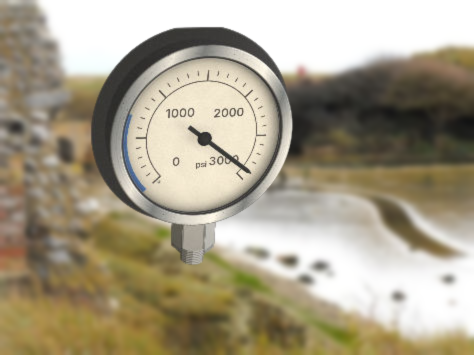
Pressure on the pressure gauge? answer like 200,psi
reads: 2900,psi
